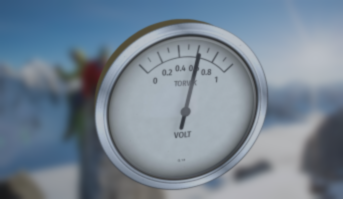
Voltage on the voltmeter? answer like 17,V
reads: 0.6,V
